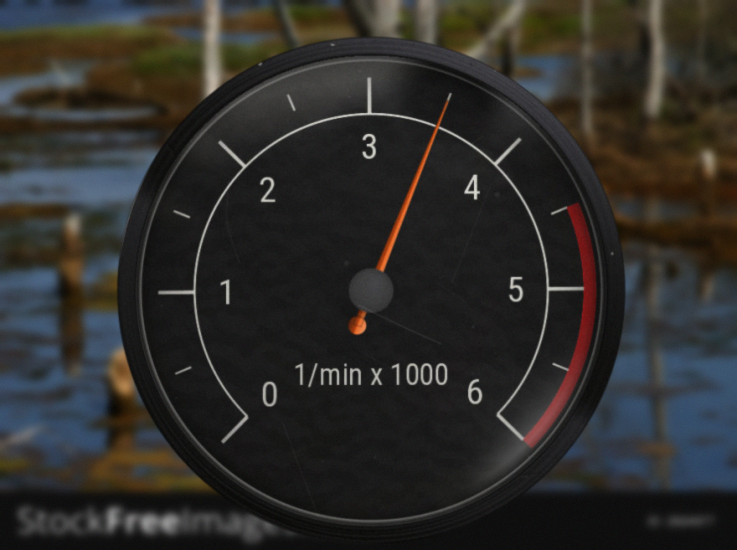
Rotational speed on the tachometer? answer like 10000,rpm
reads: 3500,rpm
